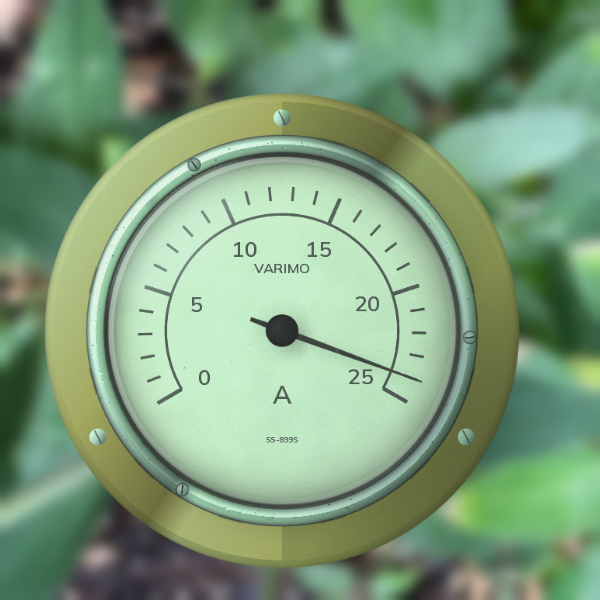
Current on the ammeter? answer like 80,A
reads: 24,A
